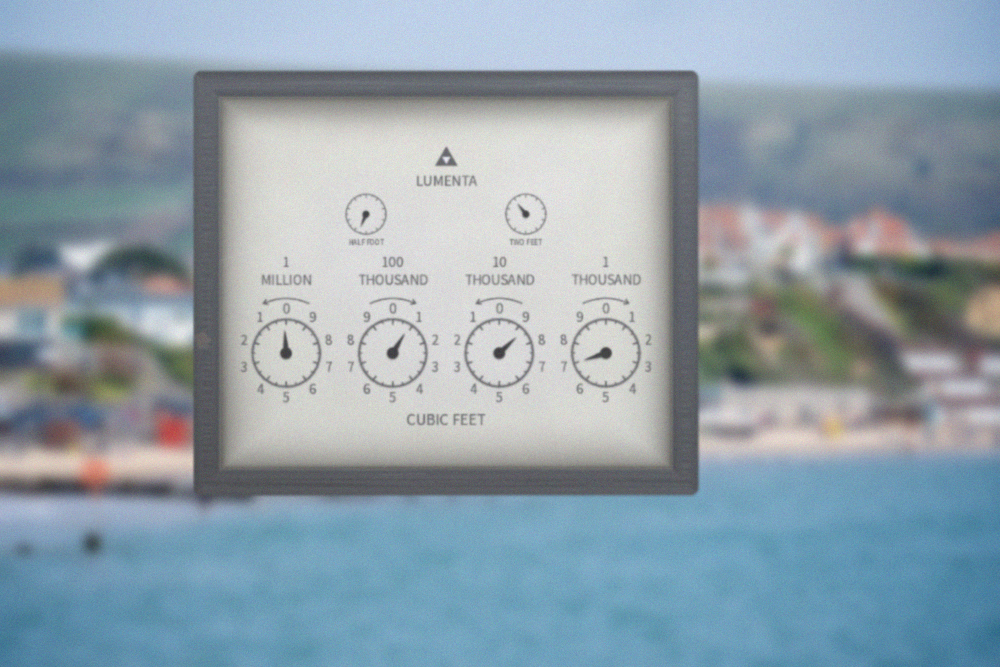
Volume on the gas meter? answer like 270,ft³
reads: 8700,ft³
